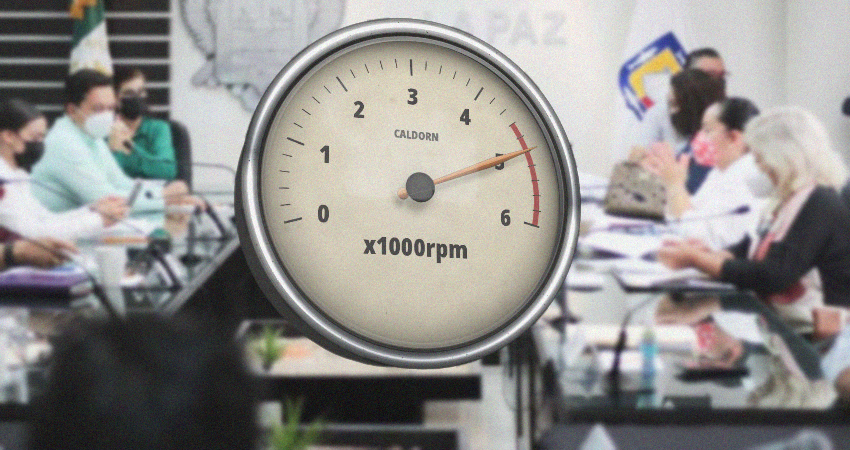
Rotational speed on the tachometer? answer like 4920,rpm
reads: 5000,rpm
